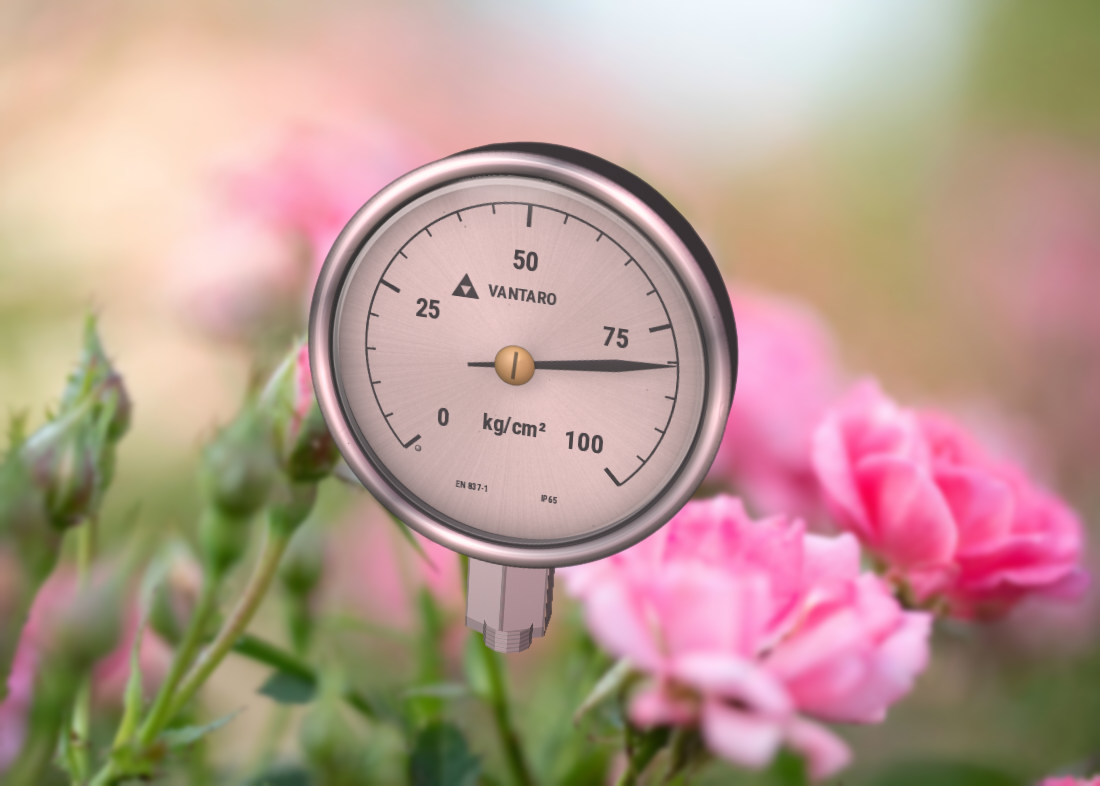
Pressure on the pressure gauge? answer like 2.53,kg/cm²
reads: 80,kg/cm²
